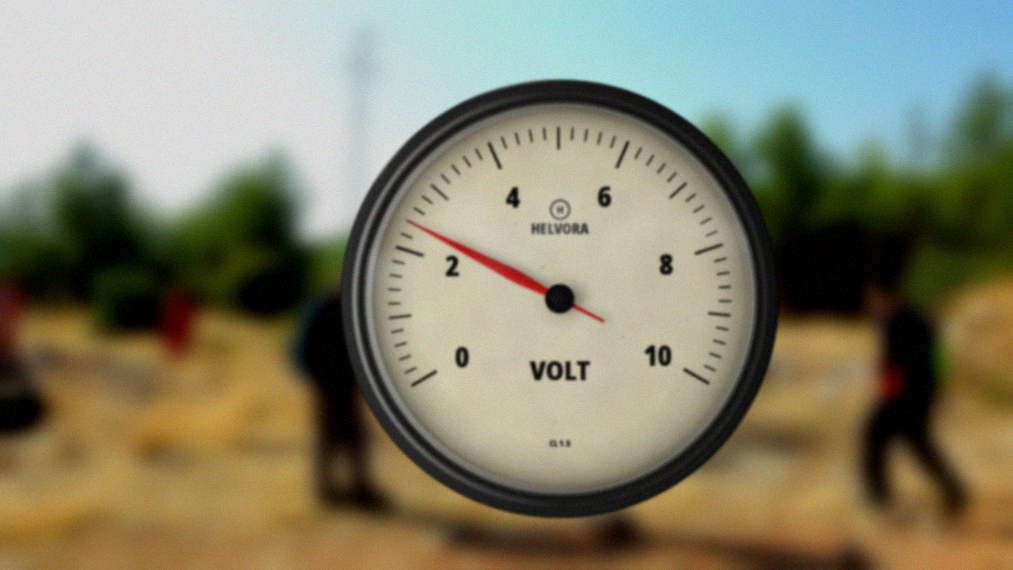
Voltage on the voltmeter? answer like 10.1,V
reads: 2.4,V
